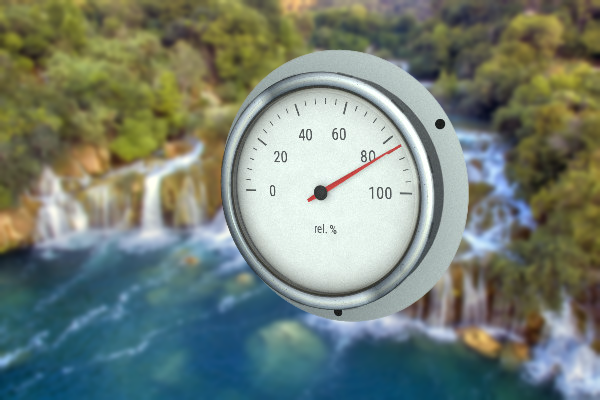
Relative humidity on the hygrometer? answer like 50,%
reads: 84,%
